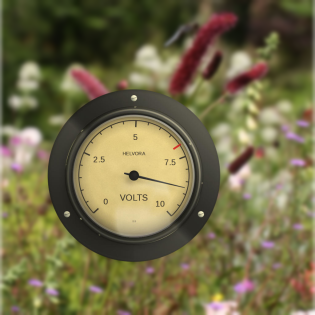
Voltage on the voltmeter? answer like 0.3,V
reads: 8.75,V
